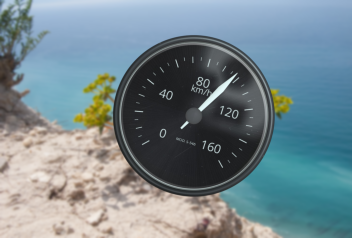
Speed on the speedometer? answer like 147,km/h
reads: 97.5,km/h
